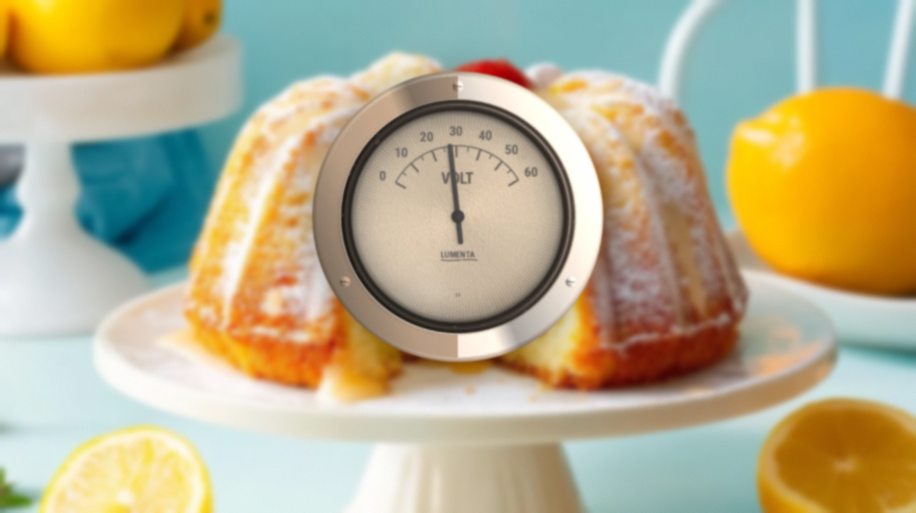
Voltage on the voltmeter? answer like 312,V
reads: 27.5,V
